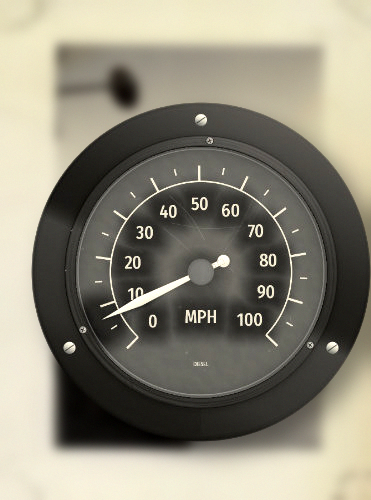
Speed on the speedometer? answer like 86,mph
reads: 7.5,mph
